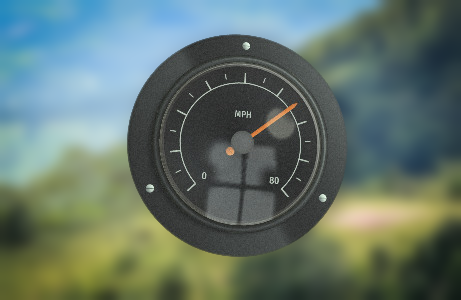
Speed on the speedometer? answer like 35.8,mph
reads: 55,mph
